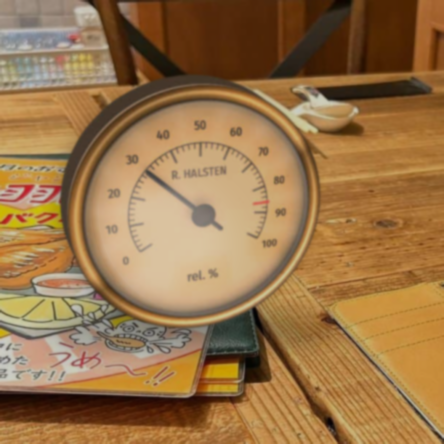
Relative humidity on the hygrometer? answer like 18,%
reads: 30,%
